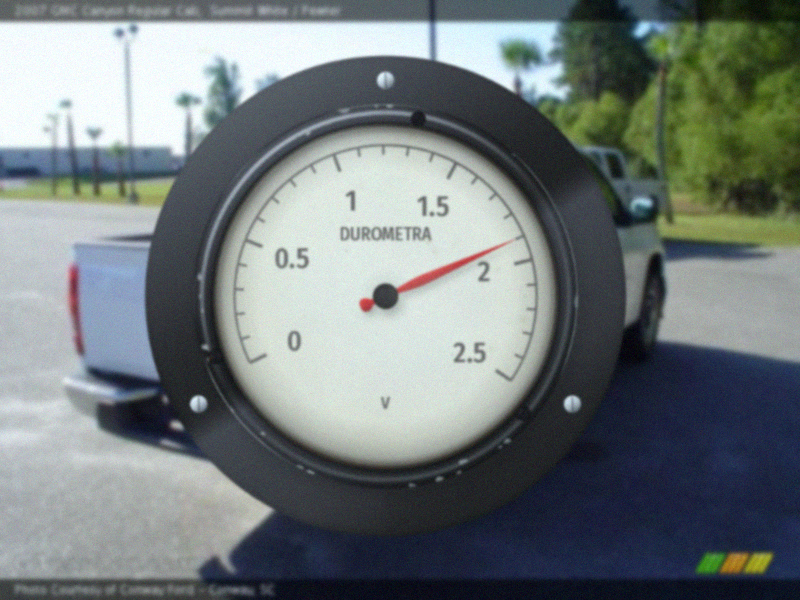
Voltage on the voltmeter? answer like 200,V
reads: 1.9,V
